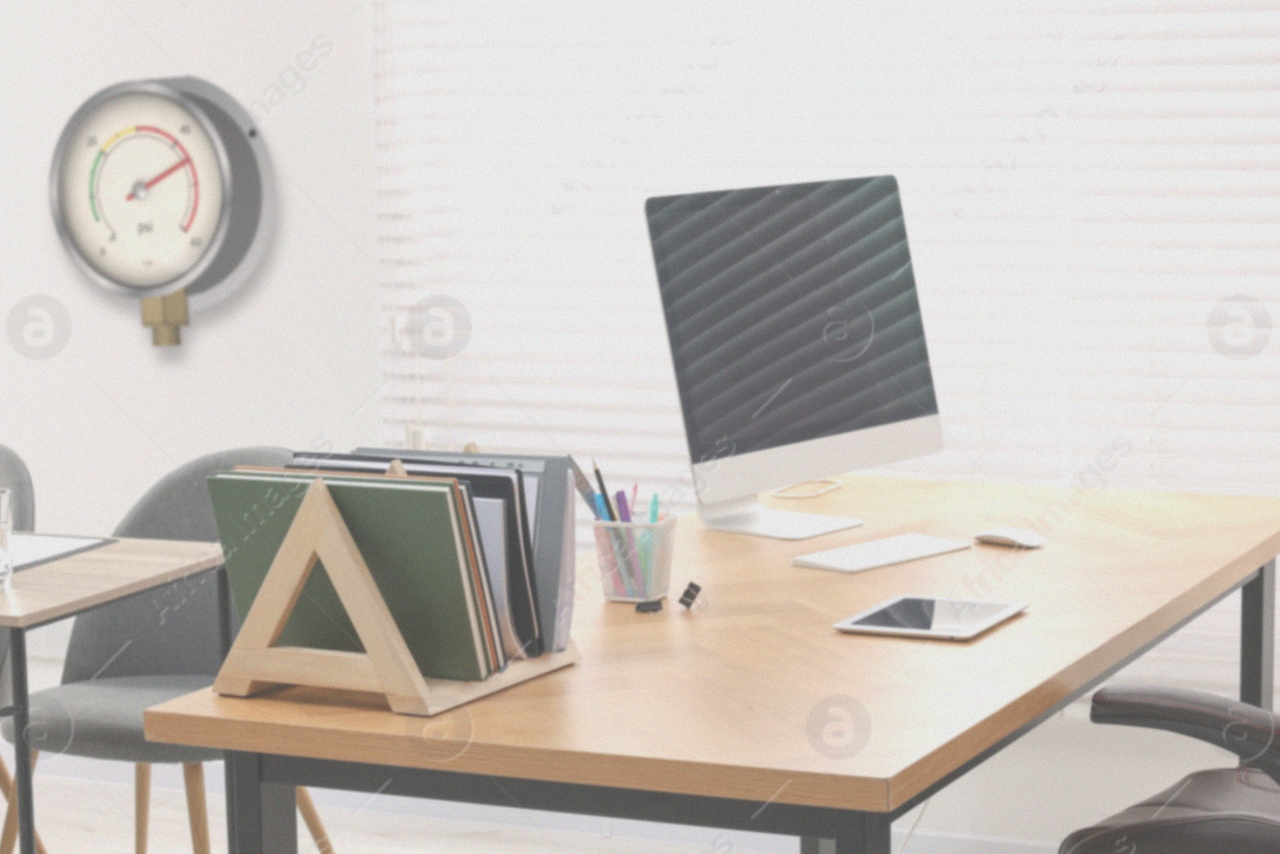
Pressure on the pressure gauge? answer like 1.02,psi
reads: 45,psi
